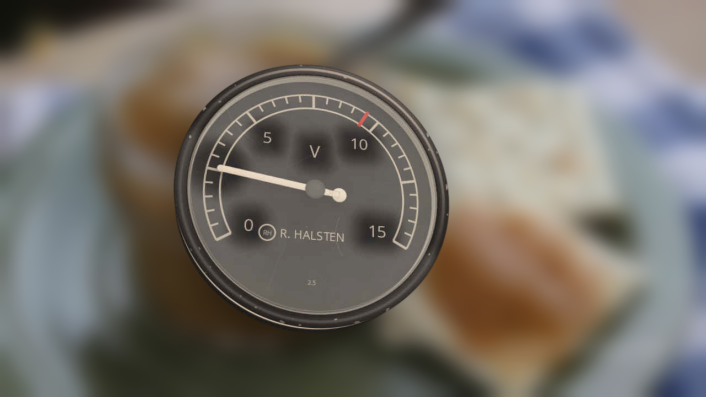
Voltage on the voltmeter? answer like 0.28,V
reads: 2.5,V
